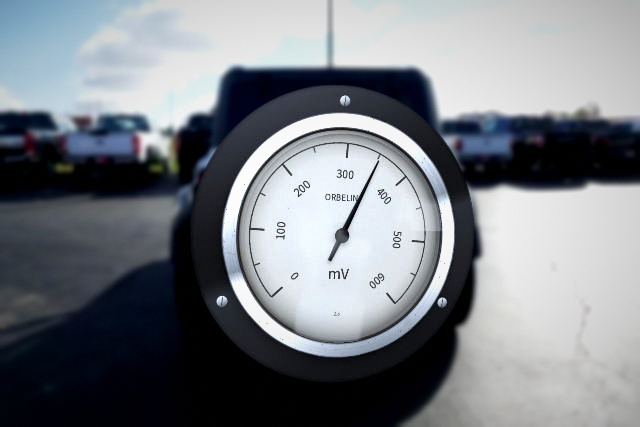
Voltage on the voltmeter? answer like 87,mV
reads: 350,mV
